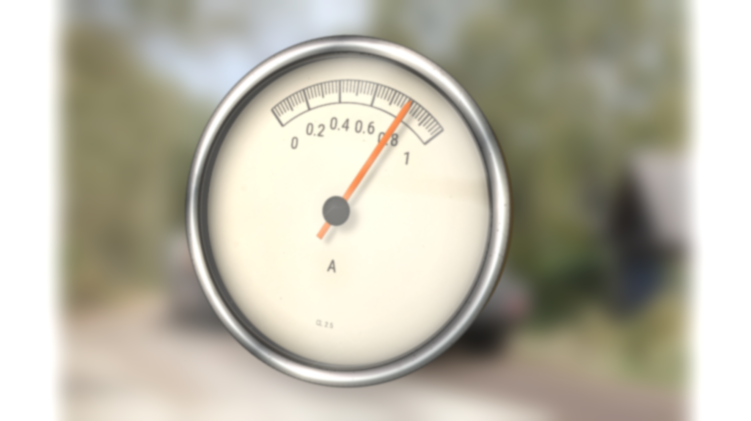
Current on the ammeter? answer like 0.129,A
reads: 0.8,A
